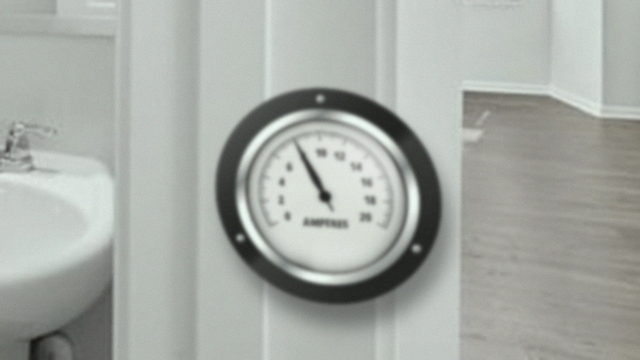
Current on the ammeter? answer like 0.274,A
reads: 8,A
